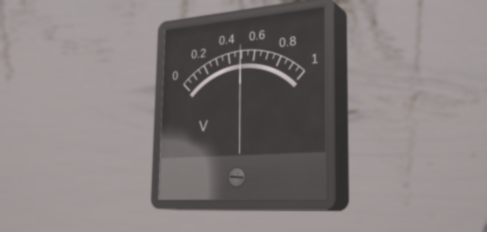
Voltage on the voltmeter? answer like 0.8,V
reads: 0.5,V
